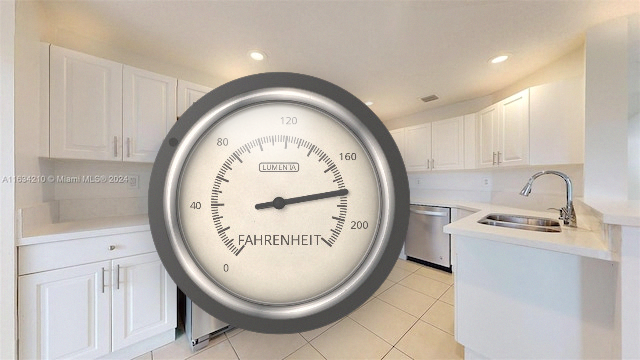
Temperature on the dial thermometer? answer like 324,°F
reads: 180,°F
